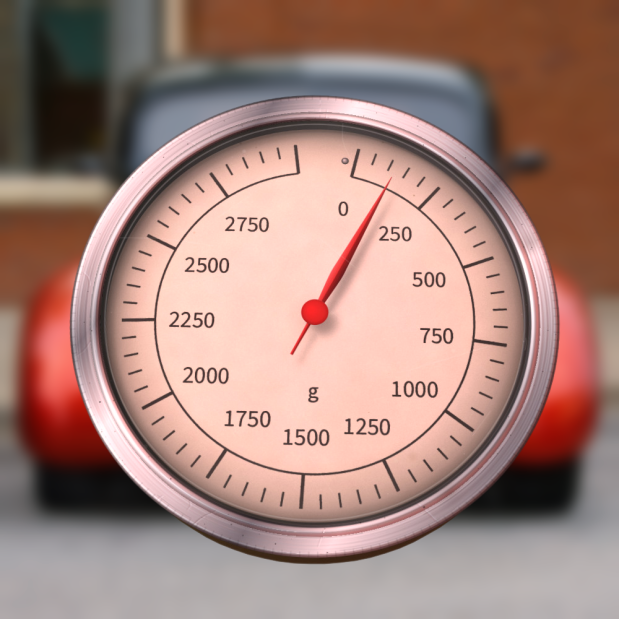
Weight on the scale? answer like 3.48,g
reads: 125,g
